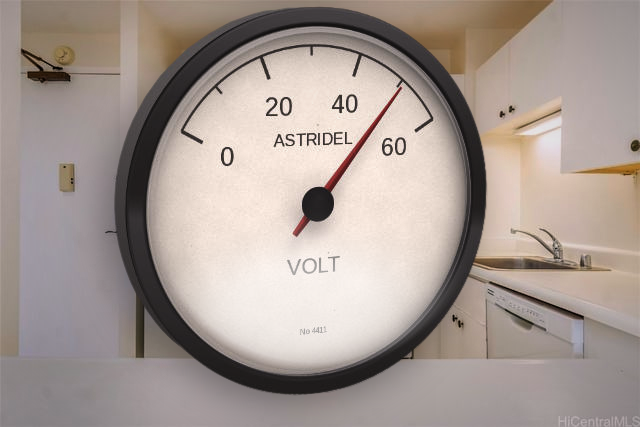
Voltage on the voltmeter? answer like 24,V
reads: 50,V
